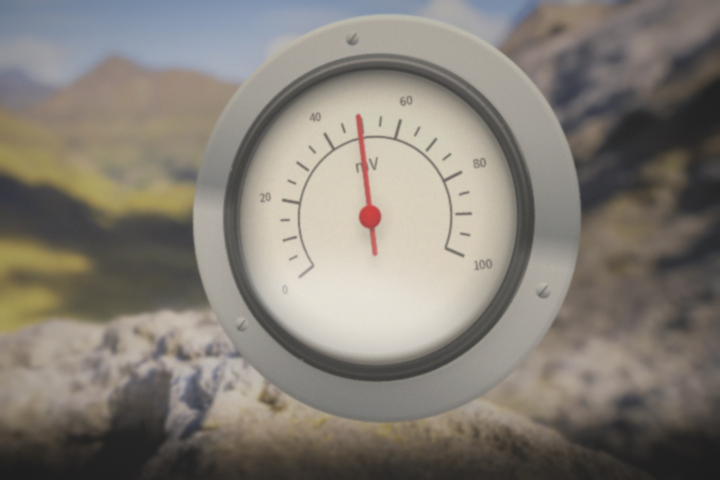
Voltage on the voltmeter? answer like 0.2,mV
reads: 50,mV
